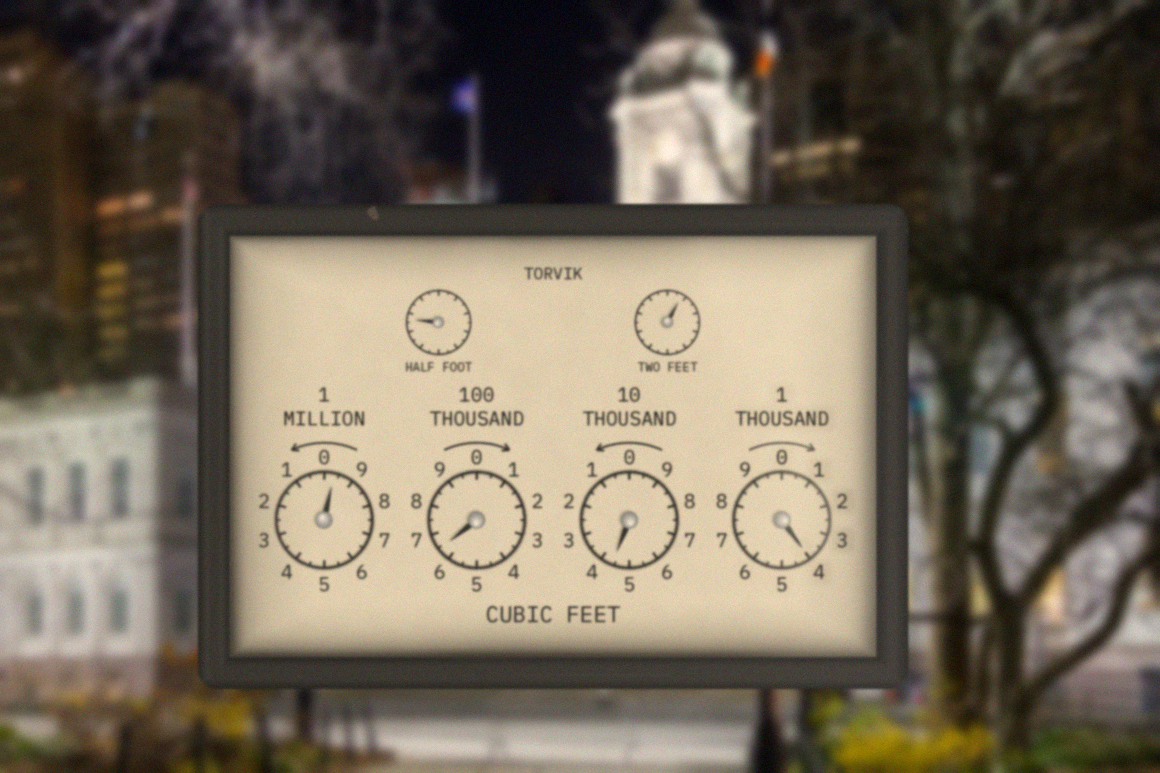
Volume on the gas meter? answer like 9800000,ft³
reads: 964400,ft³
